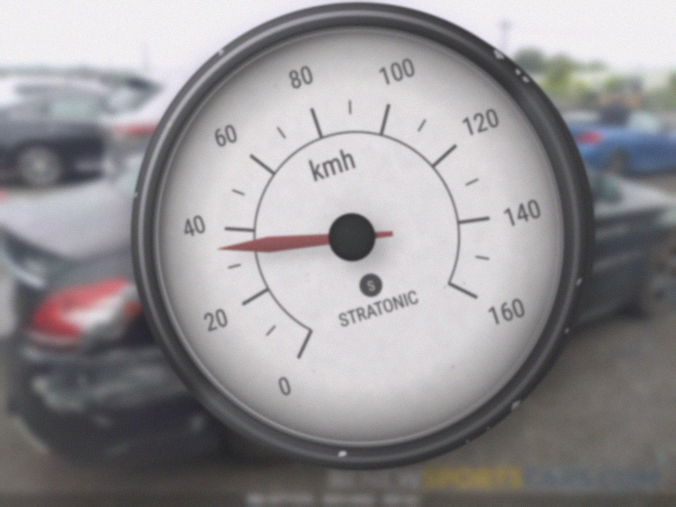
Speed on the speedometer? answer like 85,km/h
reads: 35,km/h
